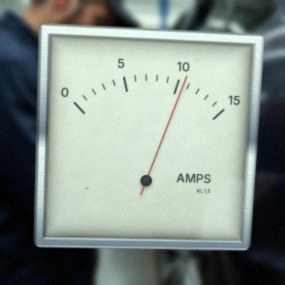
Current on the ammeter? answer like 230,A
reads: 10.5,A
